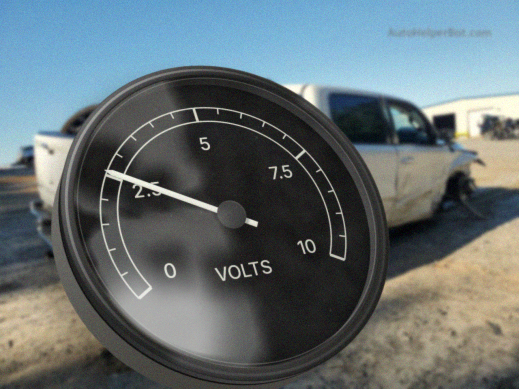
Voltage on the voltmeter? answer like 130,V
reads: 2.5,V
